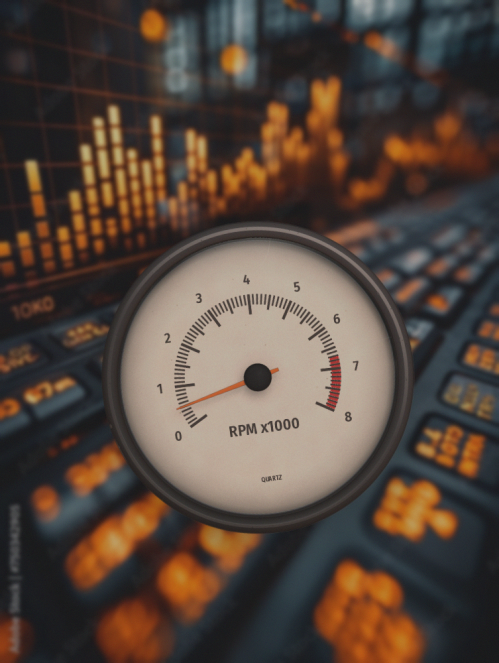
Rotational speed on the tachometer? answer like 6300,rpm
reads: 500,rpm
